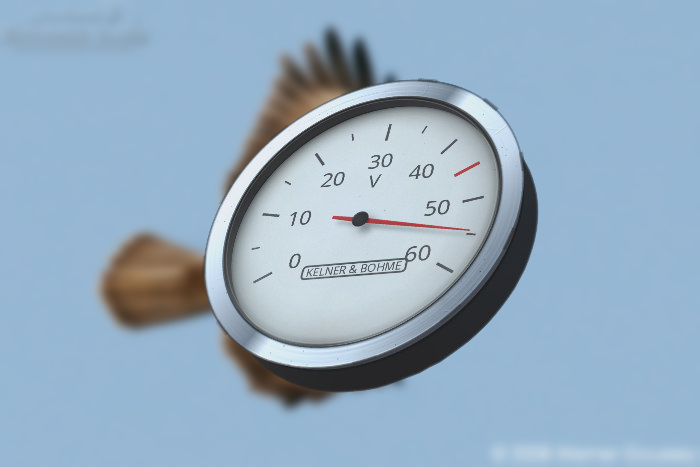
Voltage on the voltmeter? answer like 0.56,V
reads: 55,V
